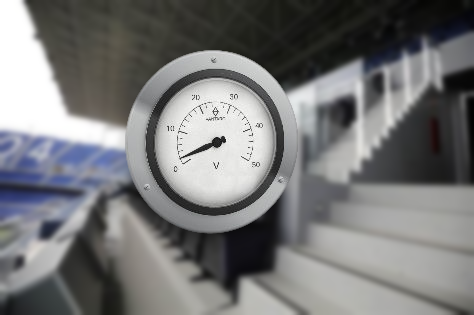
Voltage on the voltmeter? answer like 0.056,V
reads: 2,V
